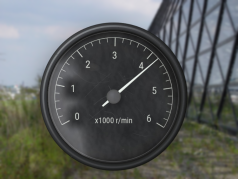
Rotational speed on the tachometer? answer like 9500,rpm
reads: 4200,rpm
